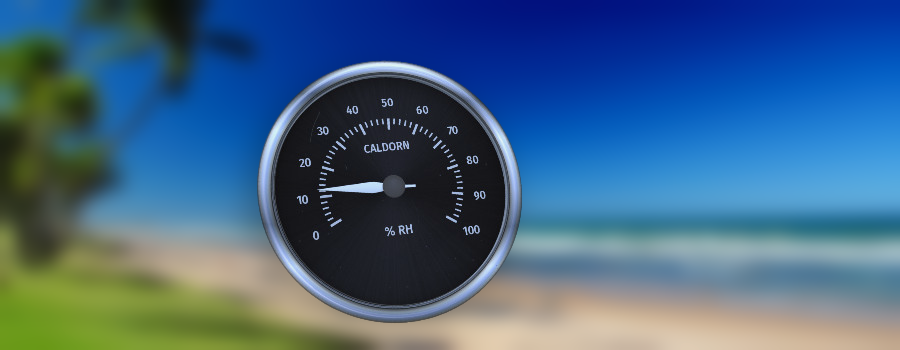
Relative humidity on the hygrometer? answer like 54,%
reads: 12,%
